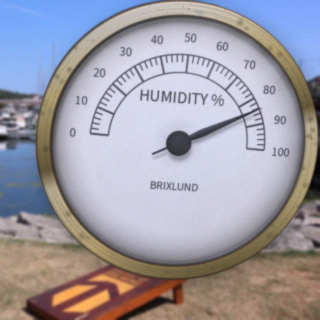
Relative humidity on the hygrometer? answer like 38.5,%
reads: 84,%
